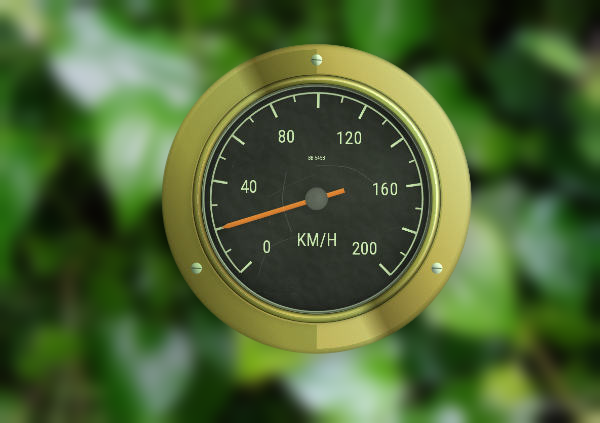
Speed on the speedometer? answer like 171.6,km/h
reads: 20,km/h
